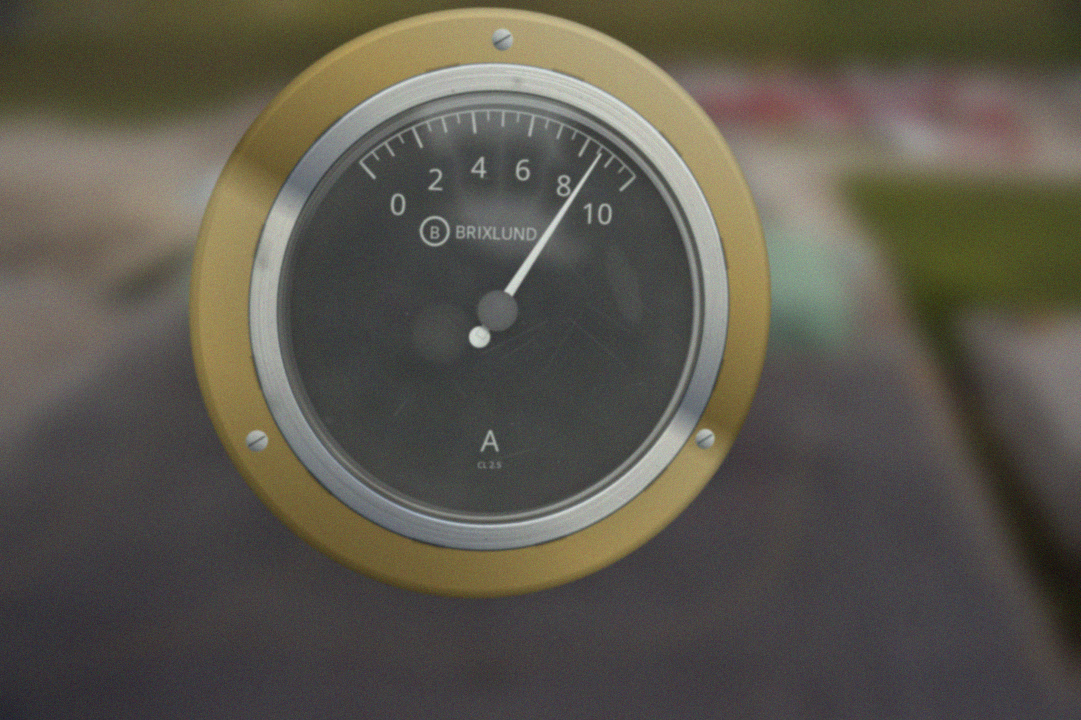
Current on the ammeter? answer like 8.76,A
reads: 8.5,A
